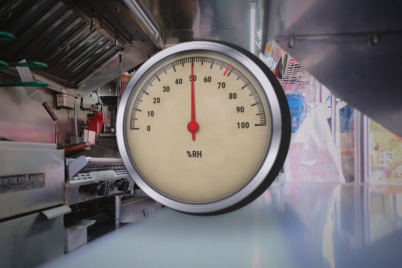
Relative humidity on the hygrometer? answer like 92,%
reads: 50,%
